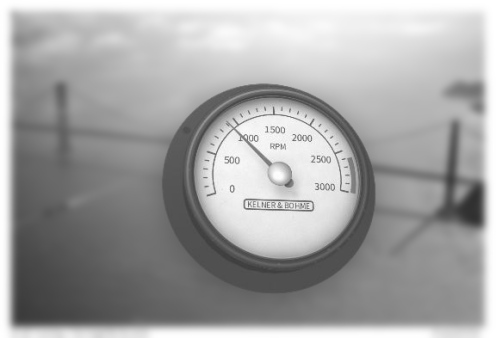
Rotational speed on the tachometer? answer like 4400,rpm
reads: 900,rpm
